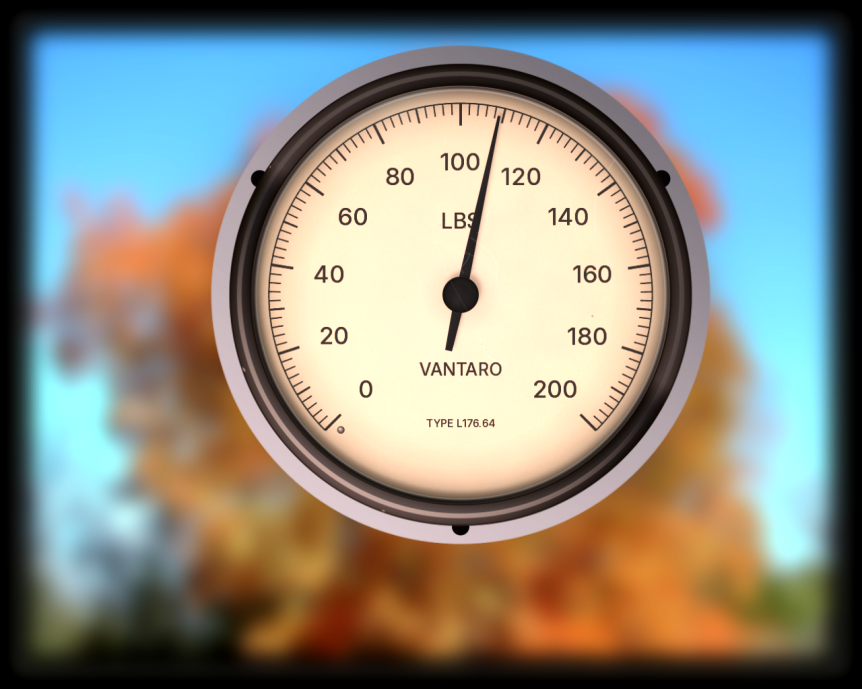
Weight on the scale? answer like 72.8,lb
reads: 109,lb
